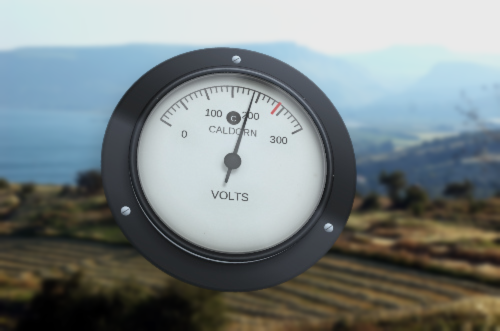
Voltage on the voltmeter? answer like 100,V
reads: 190,V
